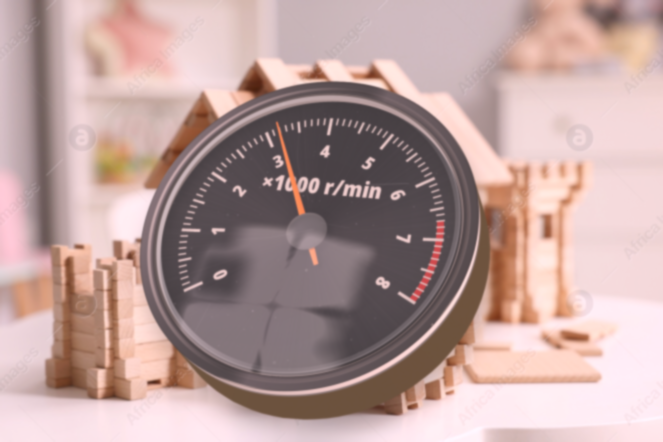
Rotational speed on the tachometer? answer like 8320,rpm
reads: 3200,rpm
